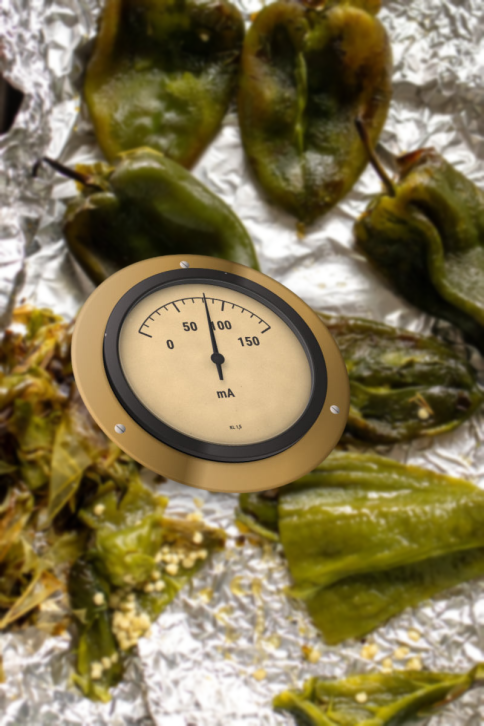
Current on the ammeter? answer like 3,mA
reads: 80,mA
